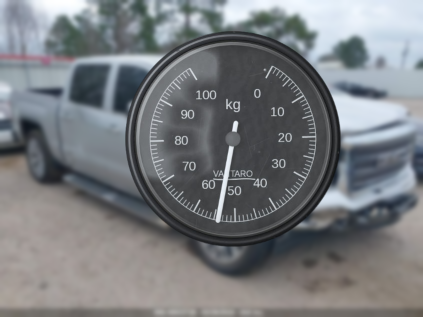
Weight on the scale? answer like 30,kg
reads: 54,kg
